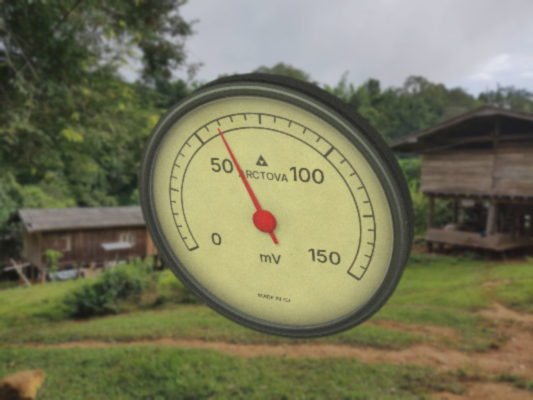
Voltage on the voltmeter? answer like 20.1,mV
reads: 60,mV
